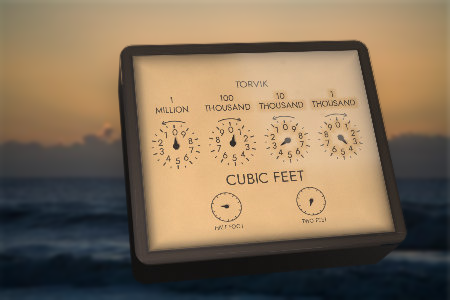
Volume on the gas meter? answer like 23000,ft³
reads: 3400,ft³
